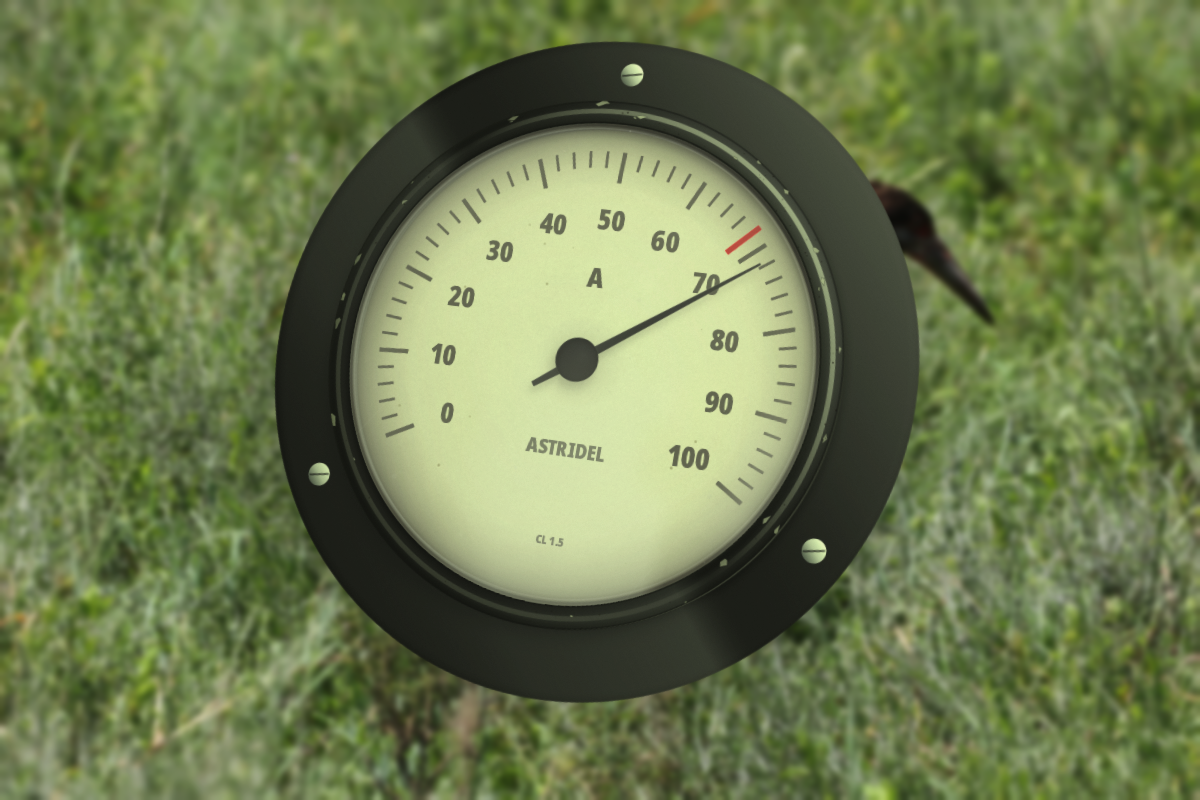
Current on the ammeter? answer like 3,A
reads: 72,A
